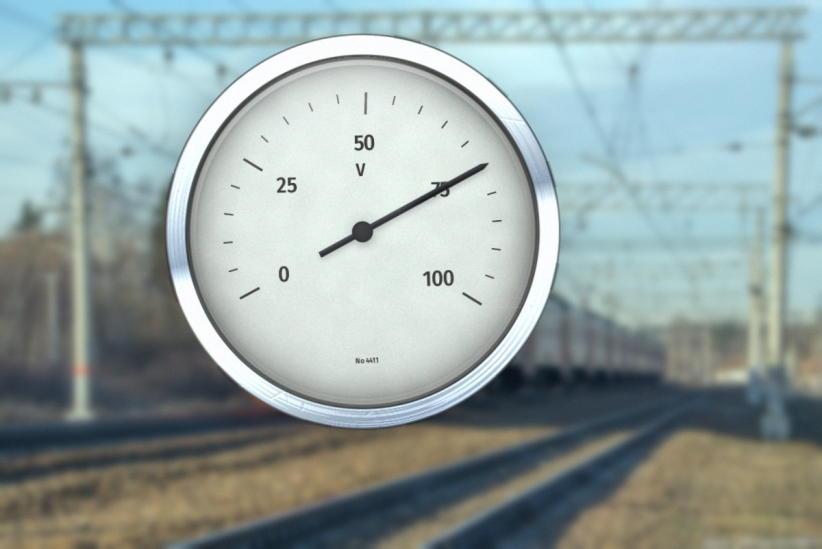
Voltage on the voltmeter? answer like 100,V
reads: 75,V
